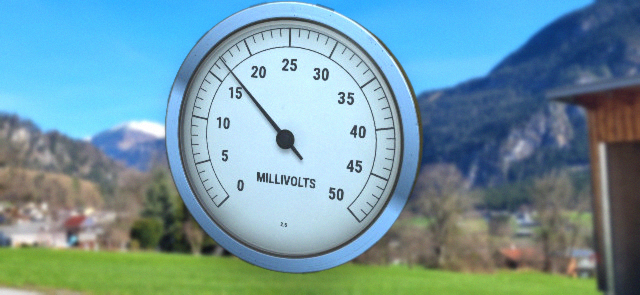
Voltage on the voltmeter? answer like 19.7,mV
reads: 17,mV
